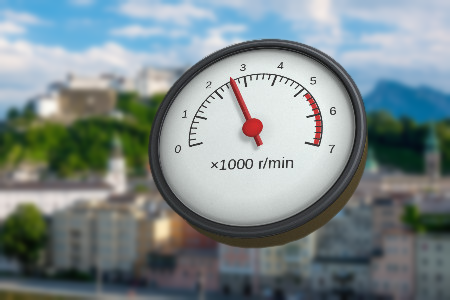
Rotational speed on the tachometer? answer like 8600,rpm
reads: 2600,rpm
